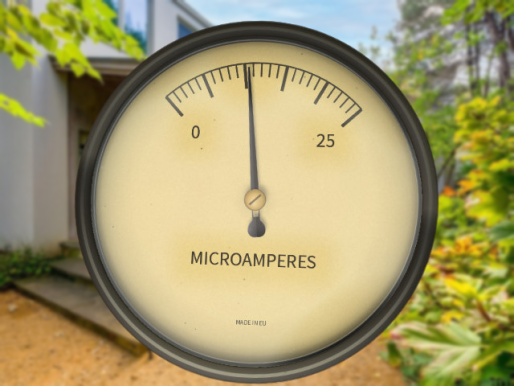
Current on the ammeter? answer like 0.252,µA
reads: 10.5,µA
